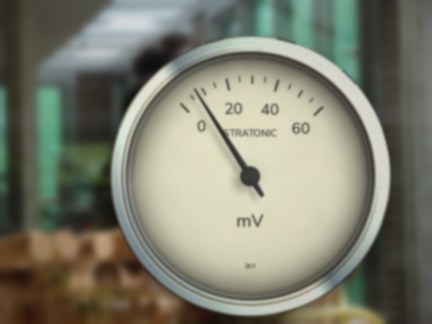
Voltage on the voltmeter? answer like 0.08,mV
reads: 7.5,mV
